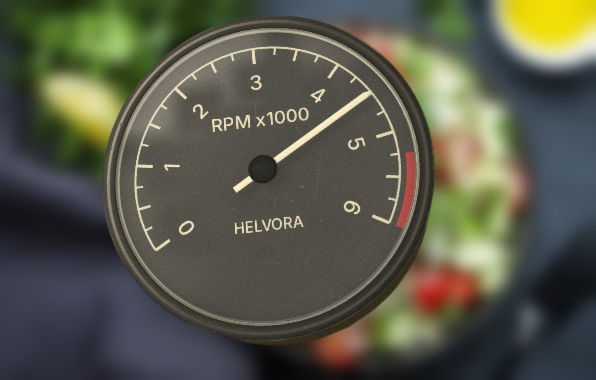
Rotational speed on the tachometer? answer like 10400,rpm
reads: 4500,rpm
